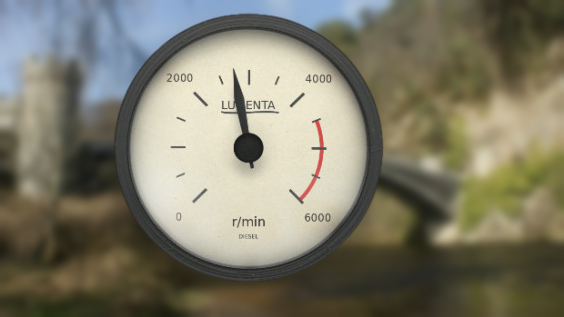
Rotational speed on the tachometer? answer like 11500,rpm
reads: 2750,rpm
